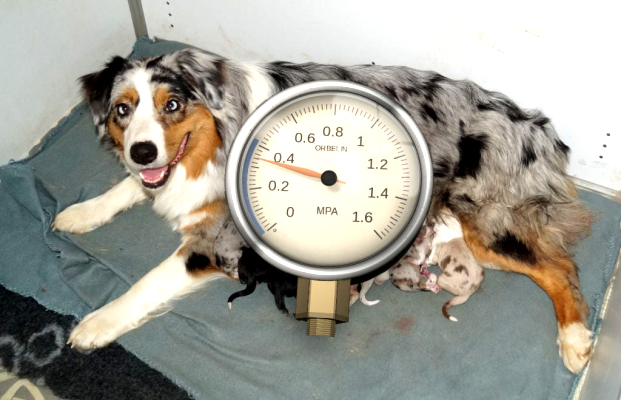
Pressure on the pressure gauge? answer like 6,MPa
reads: 0.34,MPa
